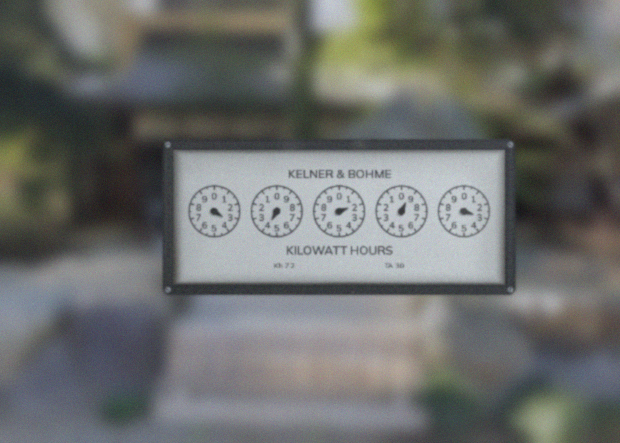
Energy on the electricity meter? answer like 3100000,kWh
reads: 34193,kWh
